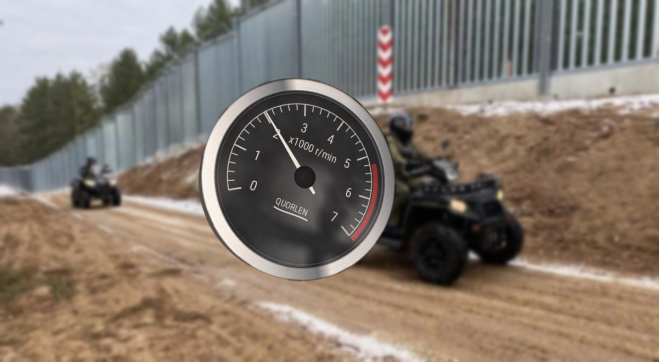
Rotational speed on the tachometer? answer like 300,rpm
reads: 2000,rpm
